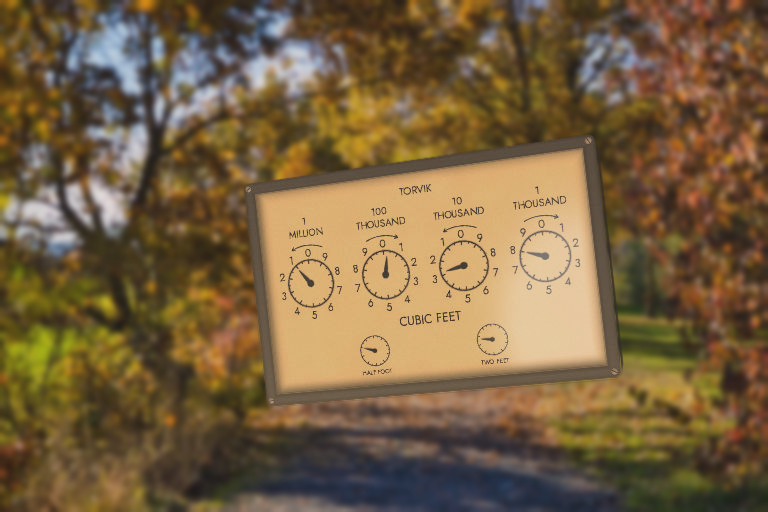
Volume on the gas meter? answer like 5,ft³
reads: 102800,ft³
